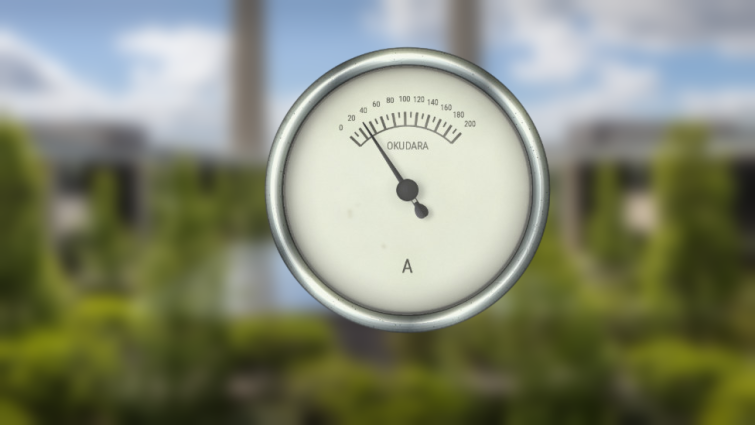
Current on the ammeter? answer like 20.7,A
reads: 30,A
